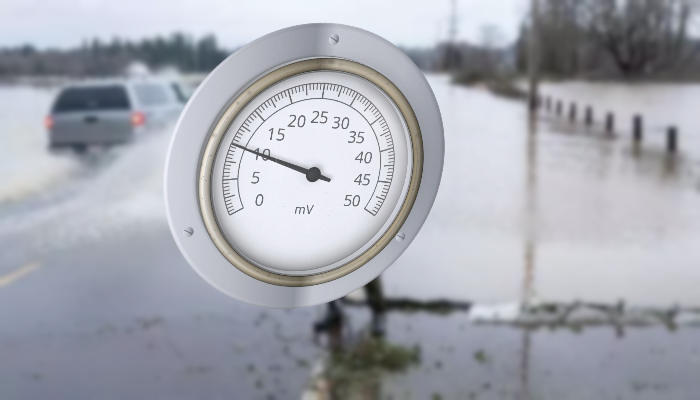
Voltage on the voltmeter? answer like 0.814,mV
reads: 10,mV
